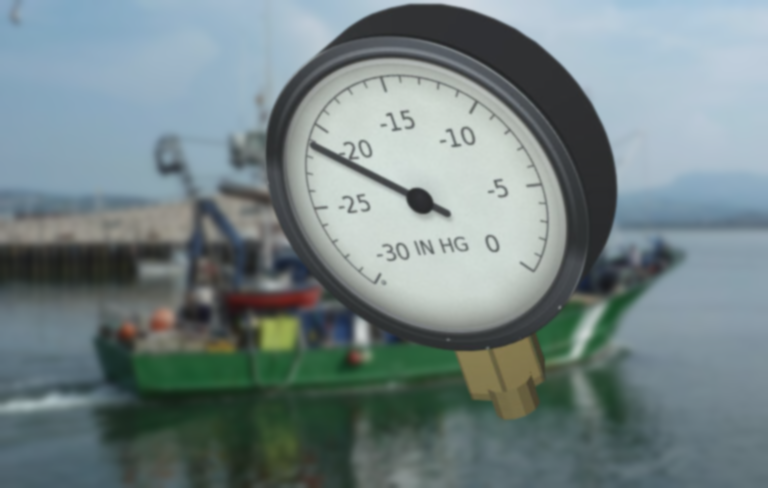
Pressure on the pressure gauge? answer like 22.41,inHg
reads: -21,inHg
